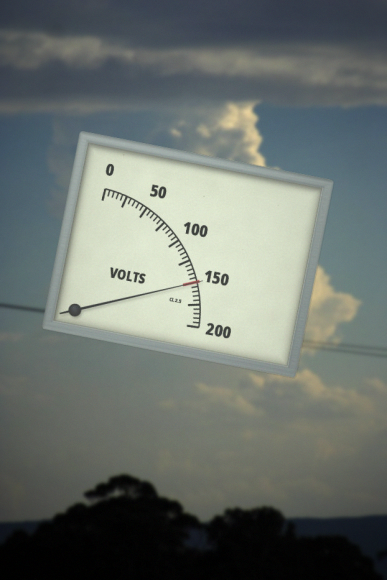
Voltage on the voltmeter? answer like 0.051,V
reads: 150,V
